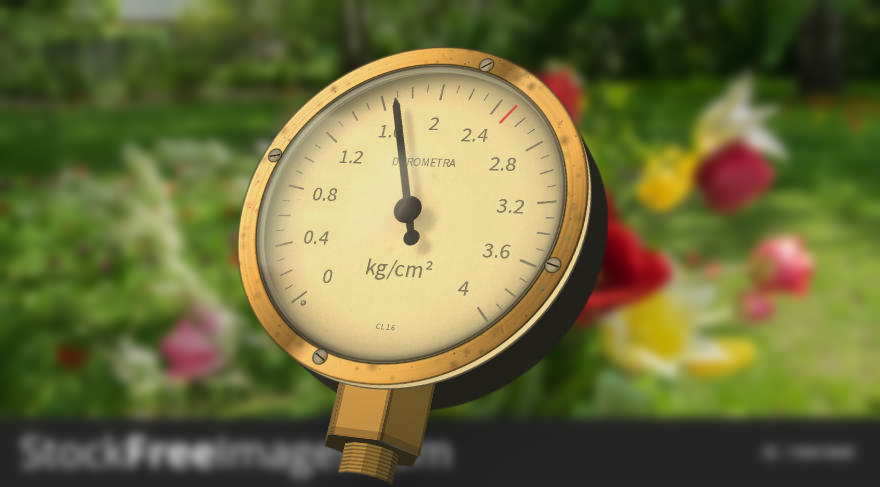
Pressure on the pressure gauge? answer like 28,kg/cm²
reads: 1.7,kg/cm²
